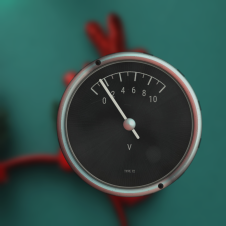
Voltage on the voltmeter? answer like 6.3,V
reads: 1.5,V
